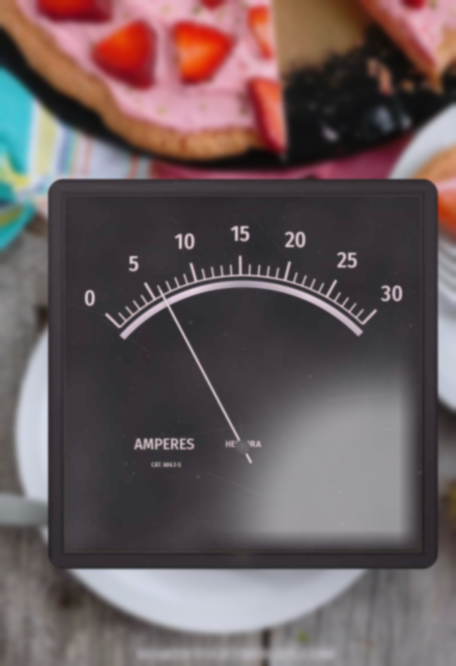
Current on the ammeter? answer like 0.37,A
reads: 6,A
